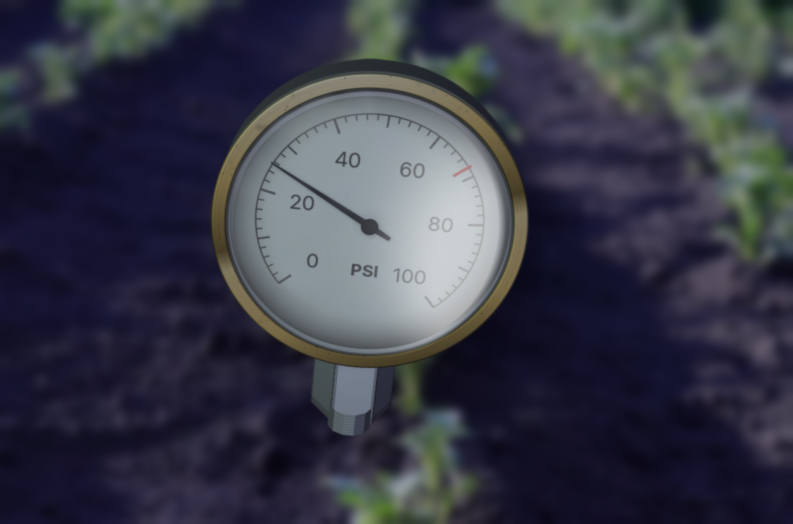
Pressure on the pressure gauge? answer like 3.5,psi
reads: 26,psi
